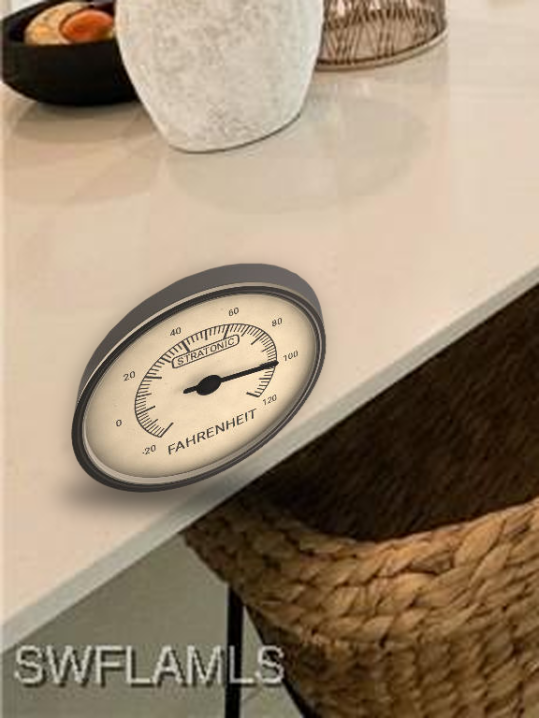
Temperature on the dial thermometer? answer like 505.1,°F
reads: 100,°F
